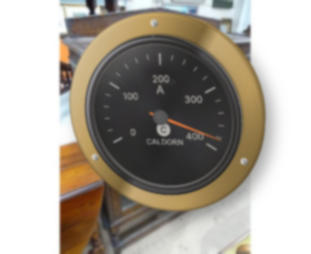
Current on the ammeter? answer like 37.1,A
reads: 380,A
